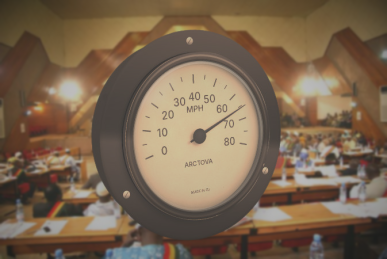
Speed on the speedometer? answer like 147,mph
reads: 65,mph
